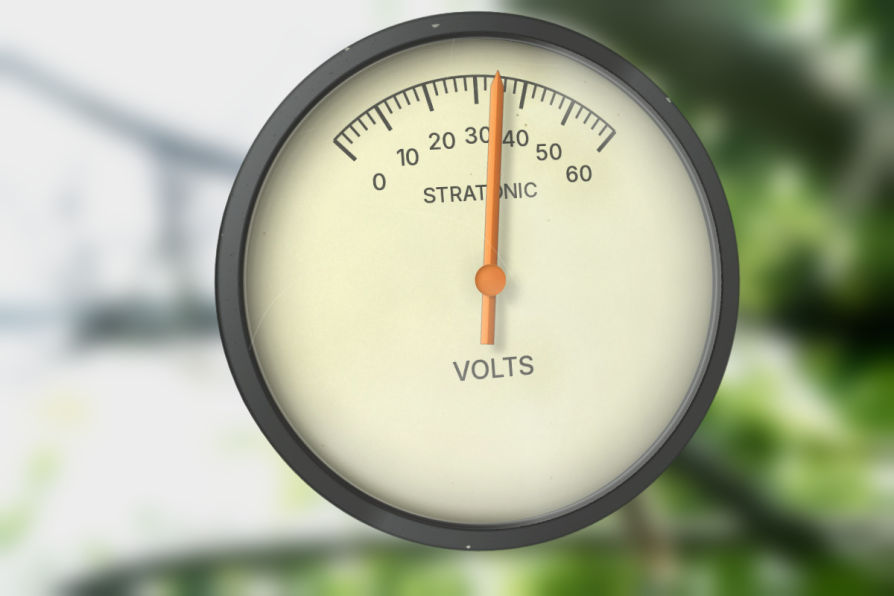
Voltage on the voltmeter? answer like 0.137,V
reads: 34,V
